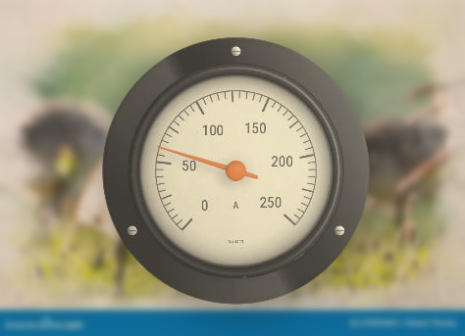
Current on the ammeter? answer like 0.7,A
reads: 60,A
